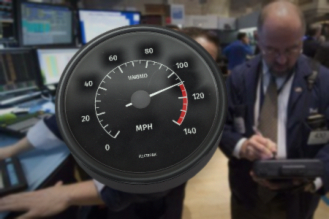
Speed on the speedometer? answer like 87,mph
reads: 110,mph
